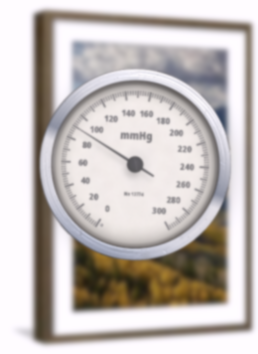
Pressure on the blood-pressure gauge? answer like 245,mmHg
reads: 90,mmHg
